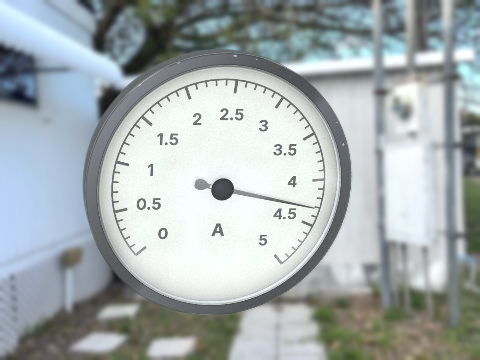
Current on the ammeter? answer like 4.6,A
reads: 4.3,A
